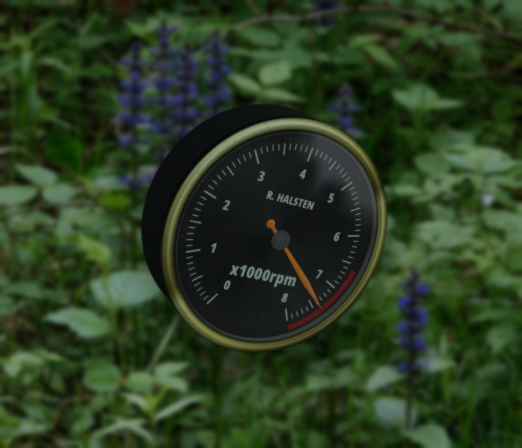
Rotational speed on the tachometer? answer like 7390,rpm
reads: 7400,rpm
